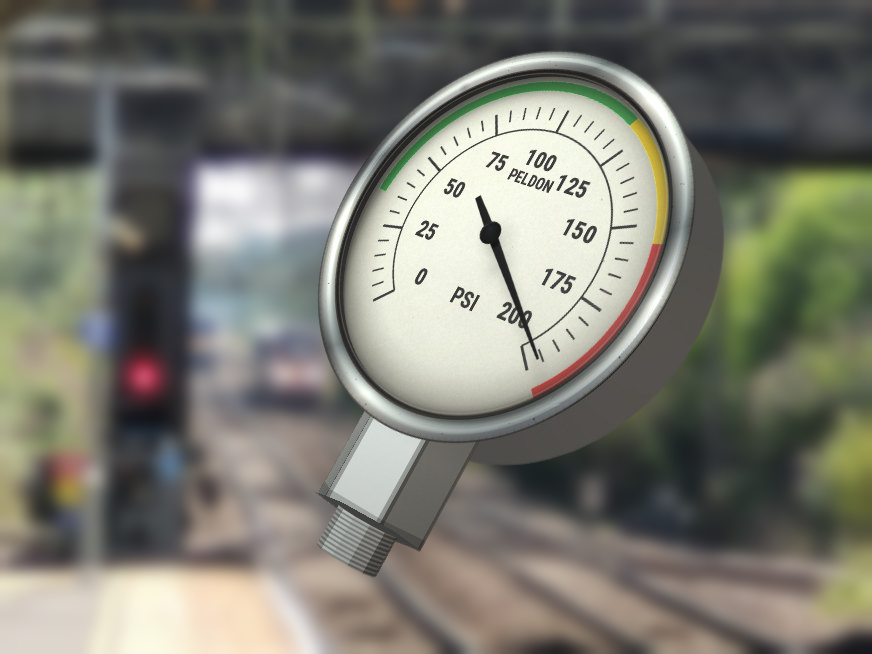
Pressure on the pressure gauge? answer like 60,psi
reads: 195,psi
